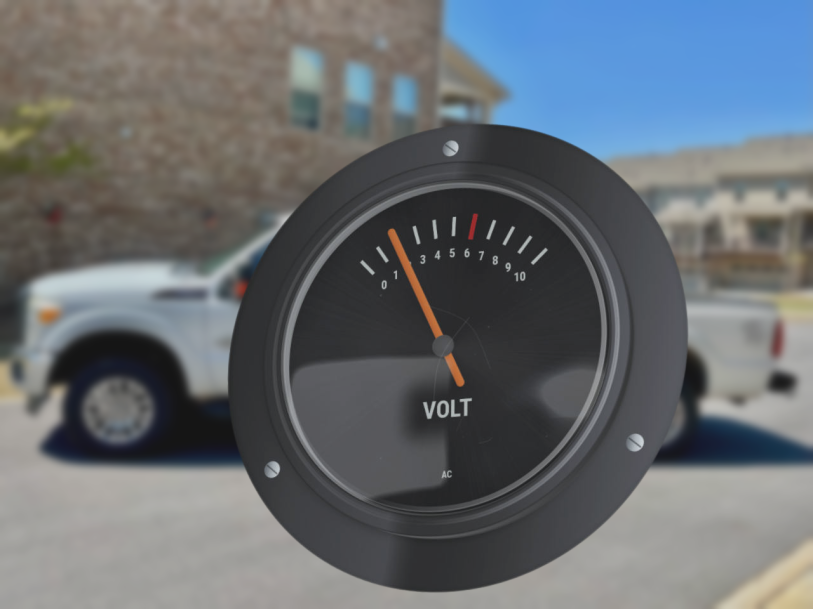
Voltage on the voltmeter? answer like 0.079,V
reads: 2,V
